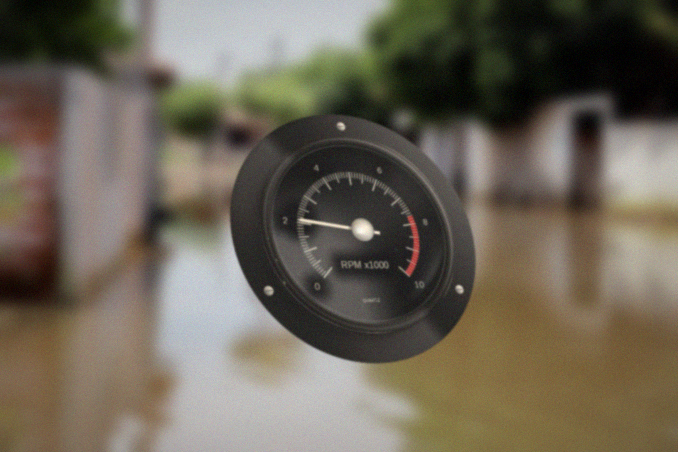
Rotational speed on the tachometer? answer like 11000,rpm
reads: 2000,rpm
